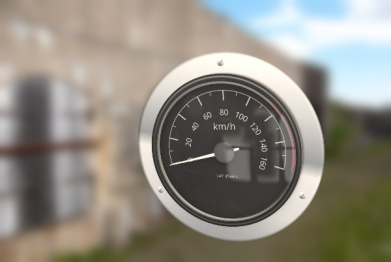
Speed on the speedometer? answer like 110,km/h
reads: 0,km/h
